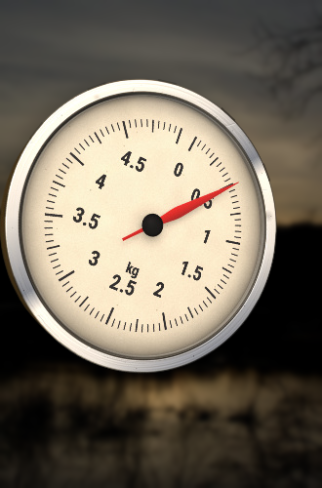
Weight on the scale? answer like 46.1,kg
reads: 0.5,kg
